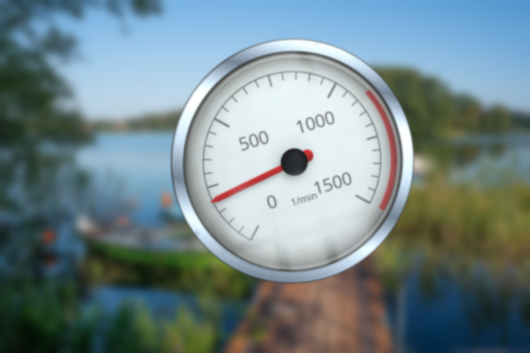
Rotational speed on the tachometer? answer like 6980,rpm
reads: 200,rpm
